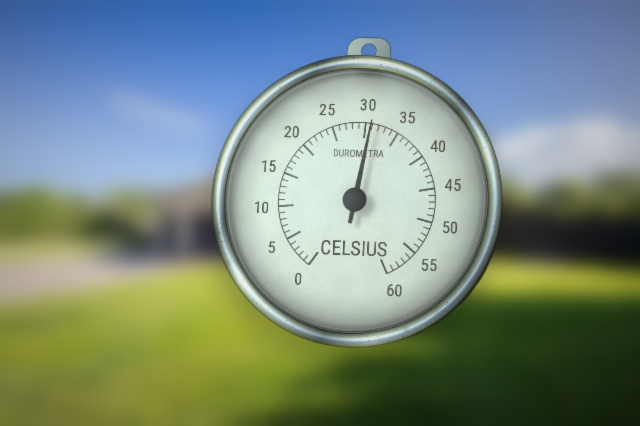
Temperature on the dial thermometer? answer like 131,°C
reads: 31,°C
